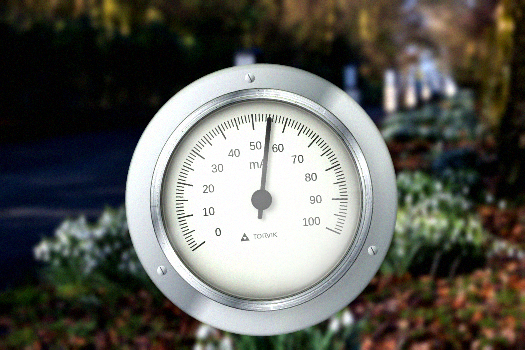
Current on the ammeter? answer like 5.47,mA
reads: 55,mA
